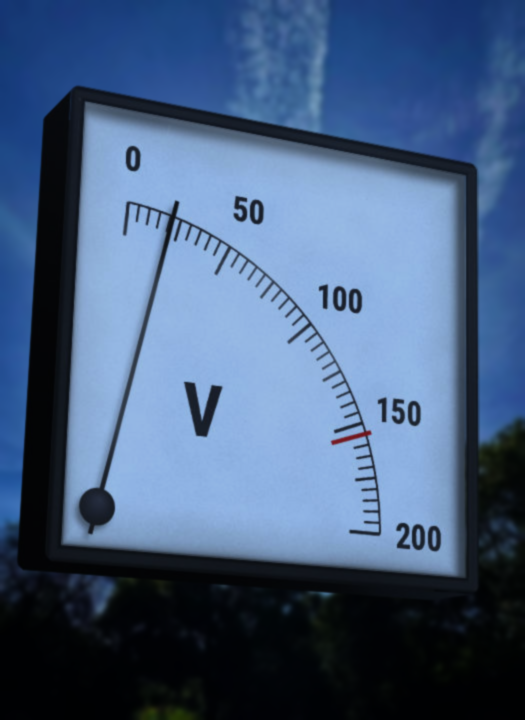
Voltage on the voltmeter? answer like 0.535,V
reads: 20,V
